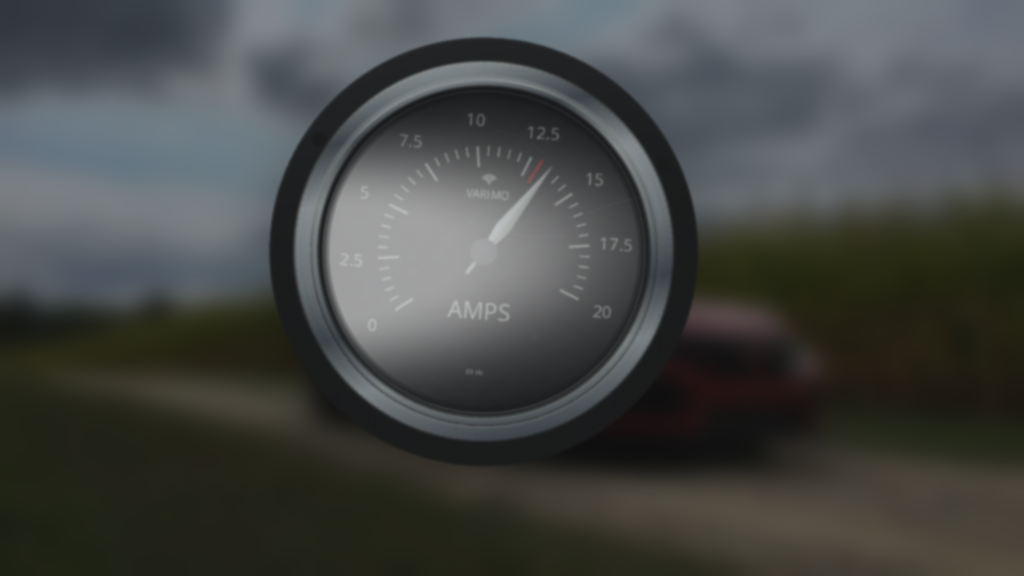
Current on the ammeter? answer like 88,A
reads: 13.5,A
